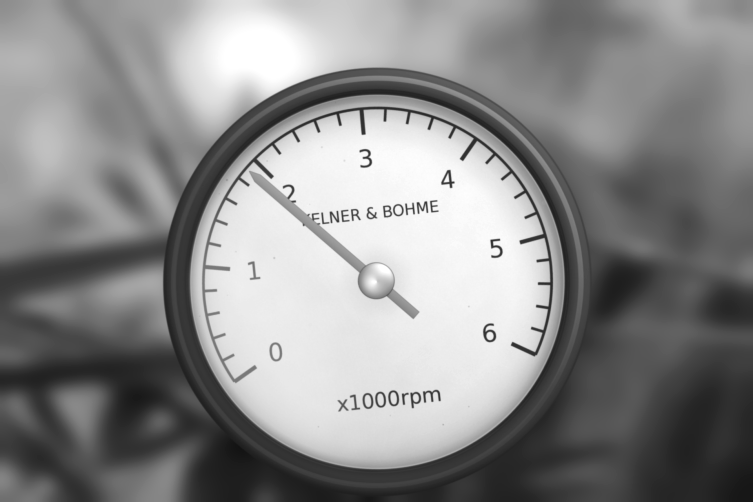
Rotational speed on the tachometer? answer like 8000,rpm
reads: 1900,rpm
